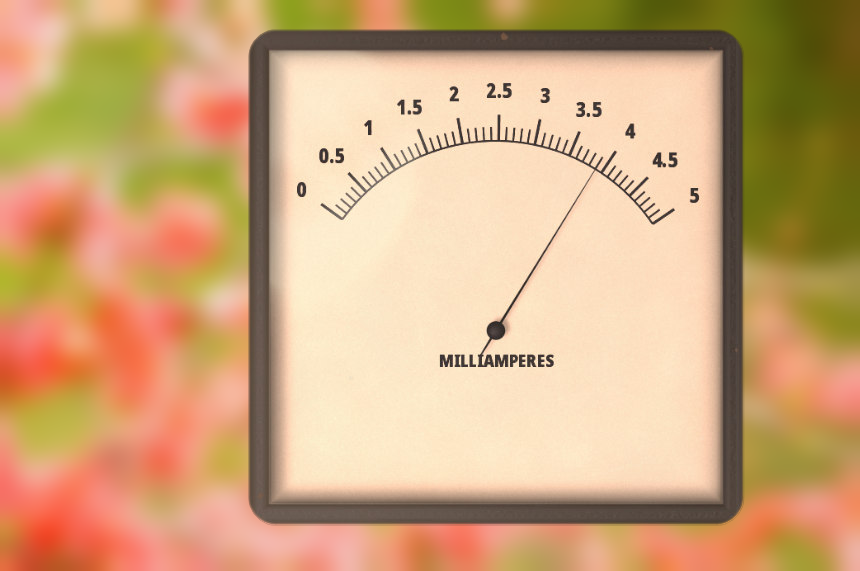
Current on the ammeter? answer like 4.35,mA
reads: 3.9,mA
